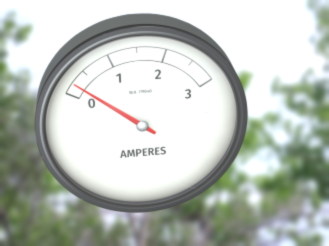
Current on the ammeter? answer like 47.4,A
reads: 0.25,A
